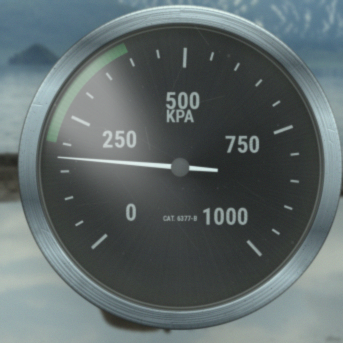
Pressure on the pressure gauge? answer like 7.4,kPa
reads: 175,kPa
